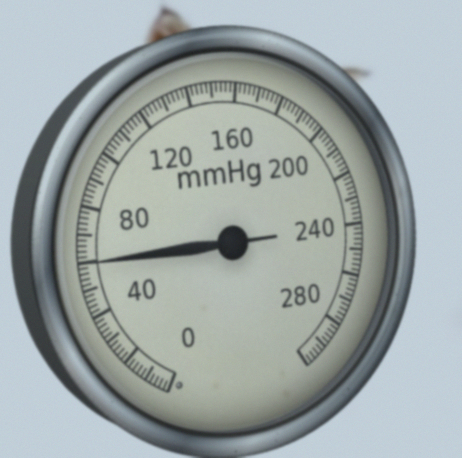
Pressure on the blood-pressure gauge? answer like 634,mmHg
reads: 60,mmHg
